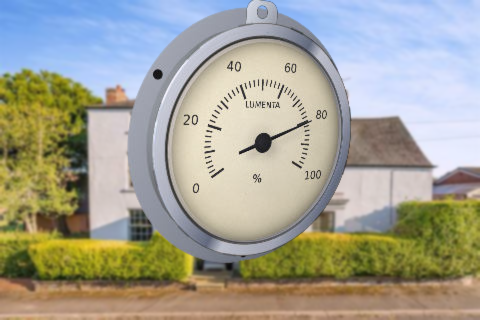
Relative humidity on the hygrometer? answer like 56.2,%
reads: 80,%
